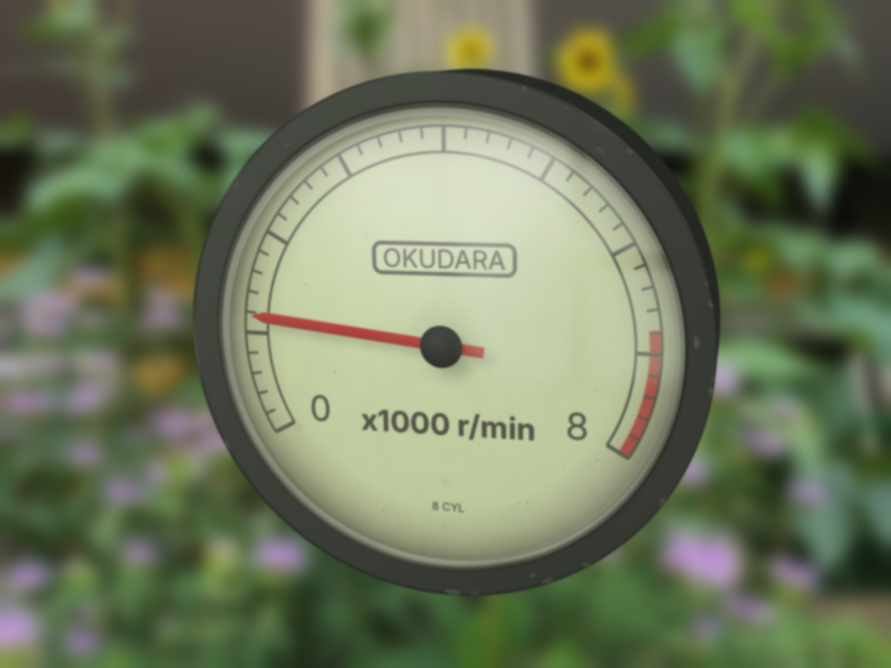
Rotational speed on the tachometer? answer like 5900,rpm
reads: 1200,rpm
